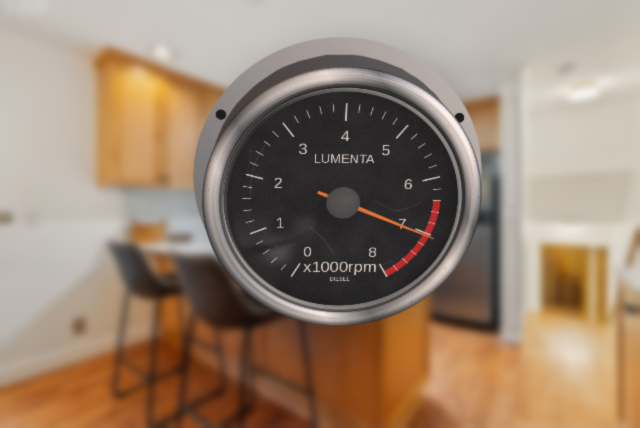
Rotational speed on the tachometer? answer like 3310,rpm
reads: 7000,rpm
